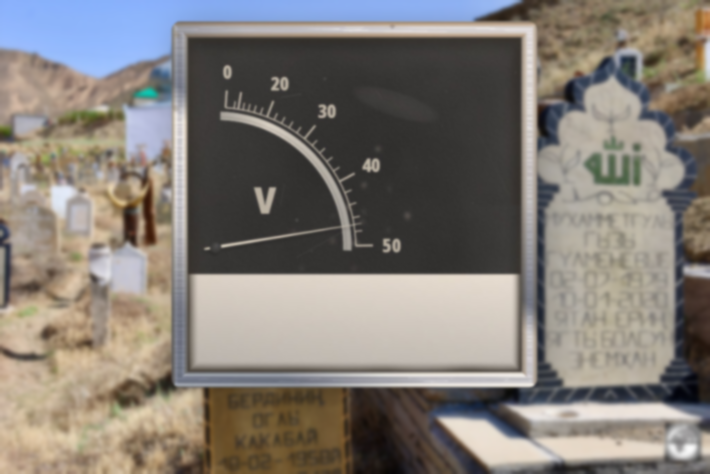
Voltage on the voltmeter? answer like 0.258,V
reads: 47,V
